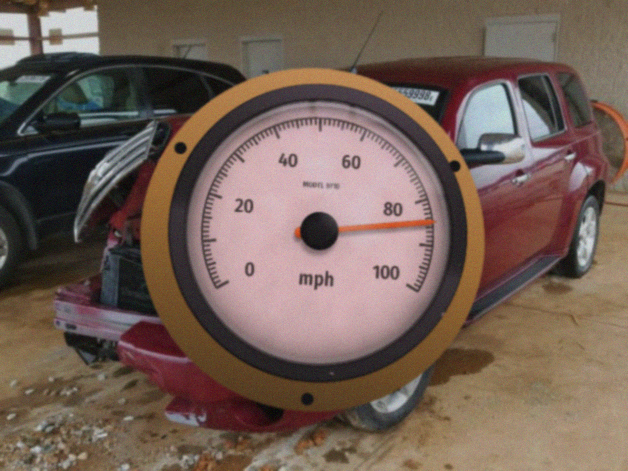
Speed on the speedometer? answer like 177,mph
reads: 85,mph
